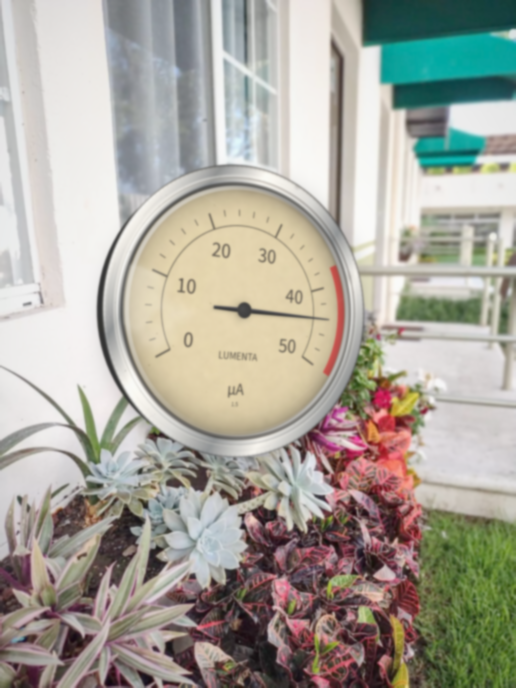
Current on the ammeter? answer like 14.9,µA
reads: 44,µA
